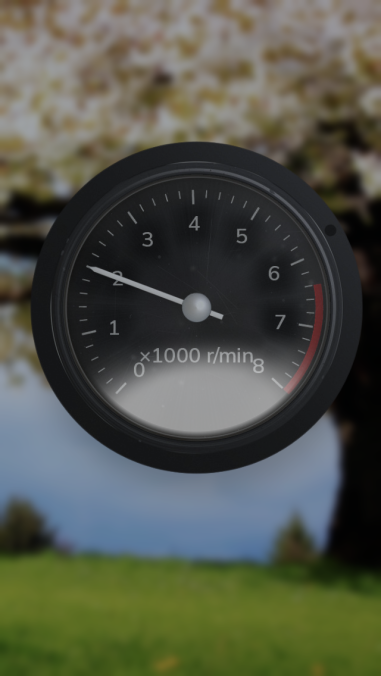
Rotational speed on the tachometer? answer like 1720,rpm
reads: 2000,rpm
